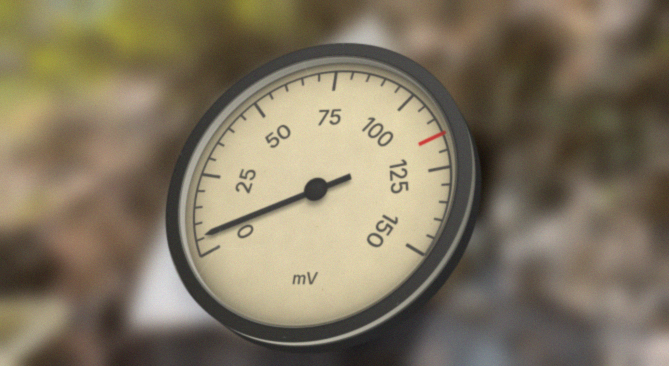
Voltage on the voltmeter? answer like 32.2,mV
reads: 5,mV
